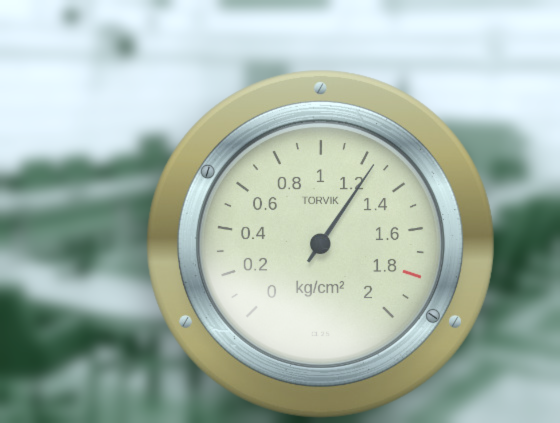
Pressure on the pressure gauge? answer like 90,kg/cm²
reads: 1.25,kg/cm²
